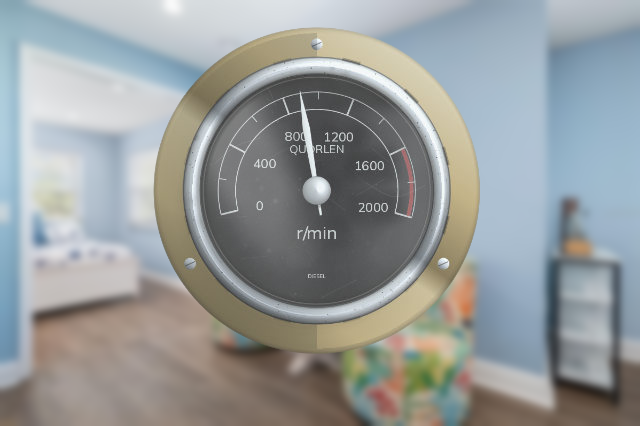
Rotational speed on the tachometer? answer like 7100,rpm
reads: 900,rpm
